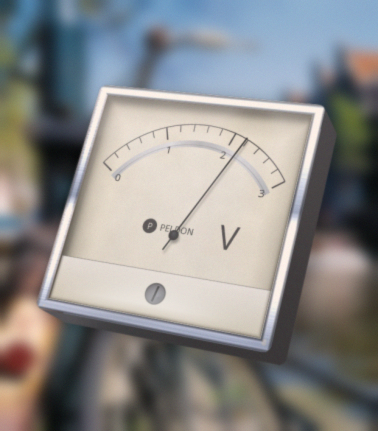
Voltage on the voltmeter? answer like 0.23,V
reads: 2.2,V
